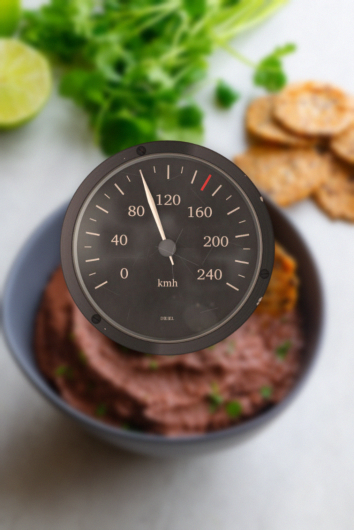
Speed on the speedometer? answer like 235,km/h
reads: 100,km/h
